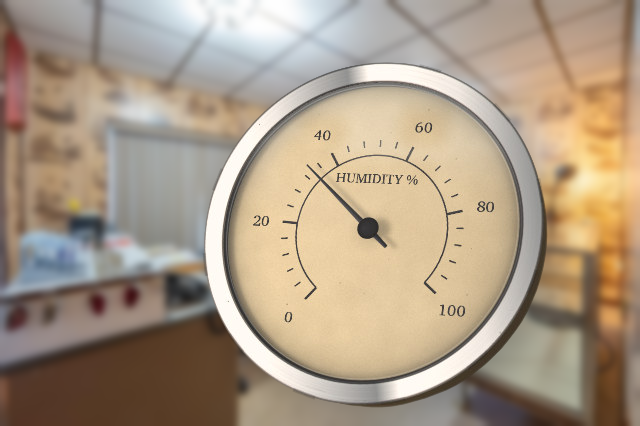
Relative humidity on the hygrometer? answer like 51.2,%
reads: 34,%
